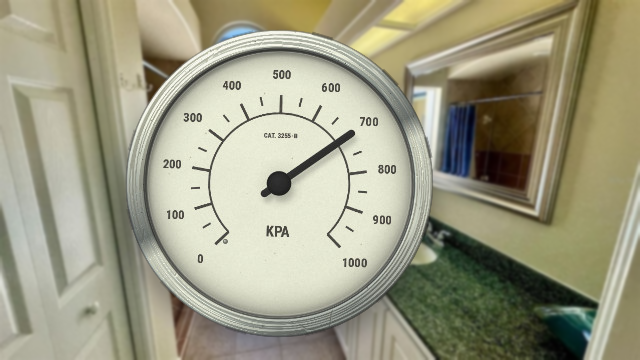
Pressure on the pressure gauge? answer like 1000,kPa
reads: 700,kPa
